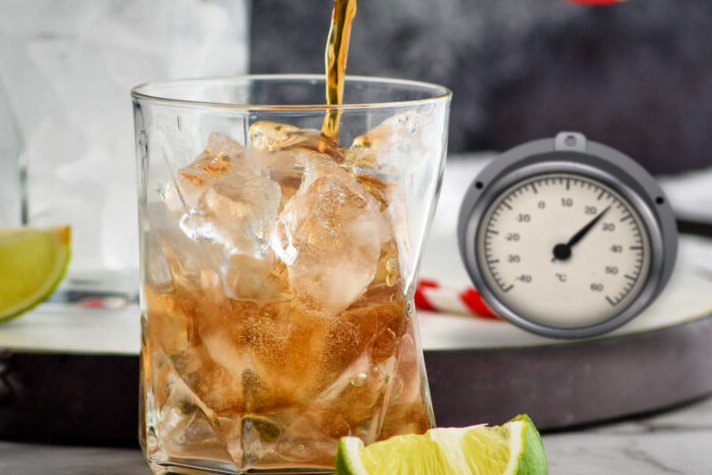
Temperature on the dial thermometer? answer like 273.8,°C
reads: 24,°C
